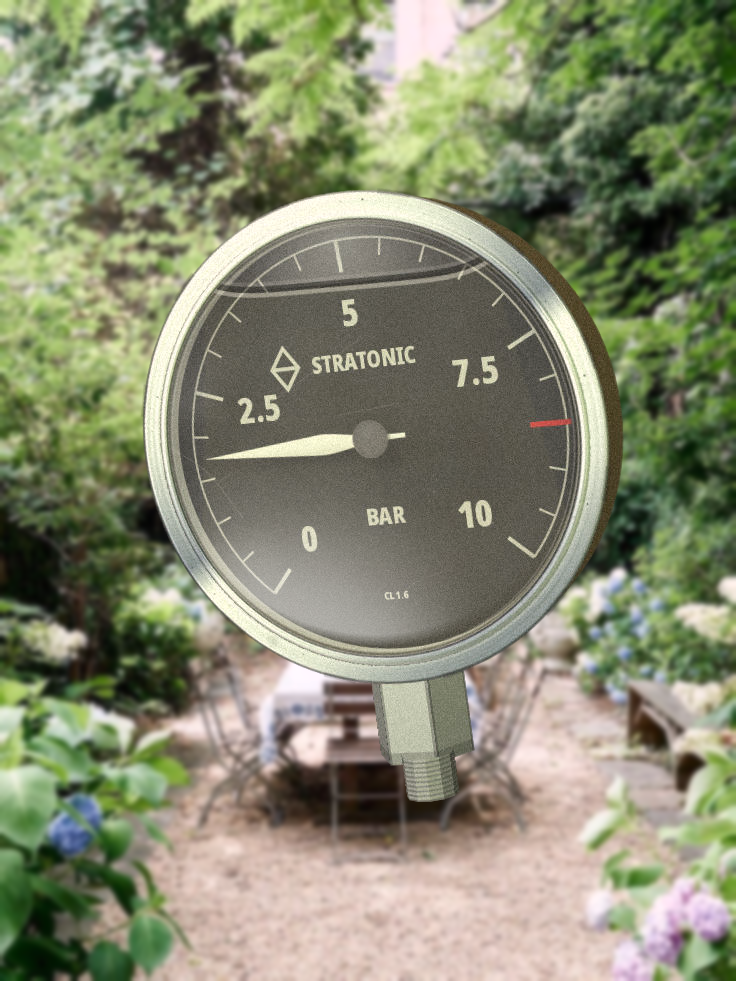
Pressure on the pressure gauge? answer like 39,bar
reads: 1.75,bar
